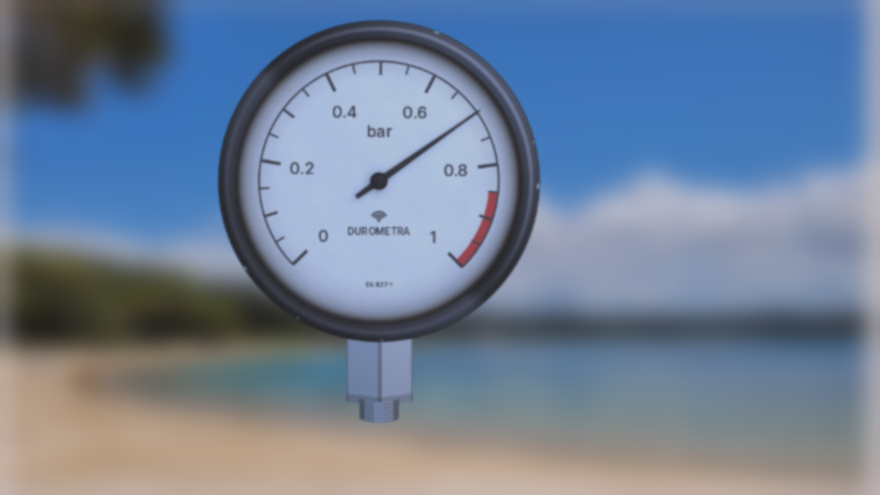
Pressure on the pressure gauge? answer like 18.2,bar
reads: 0.7,bar
